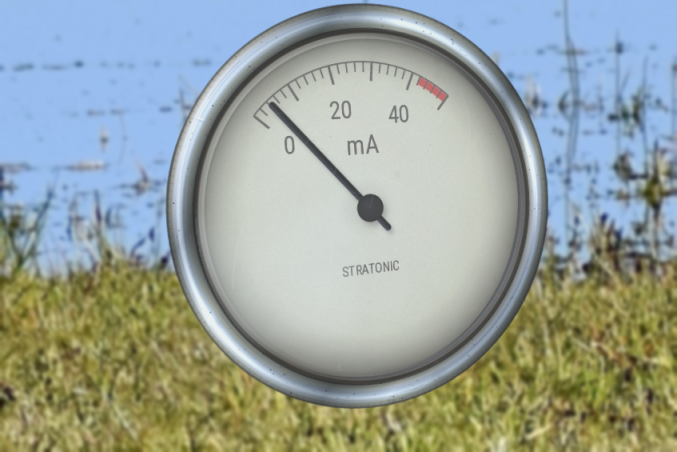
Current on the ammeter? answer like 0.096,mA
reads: 4,mA
